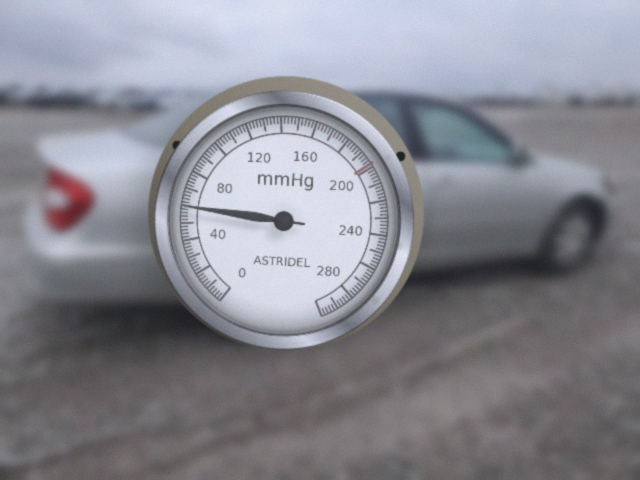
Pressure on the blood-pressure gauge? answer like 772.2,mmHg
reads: 60,mmHg
